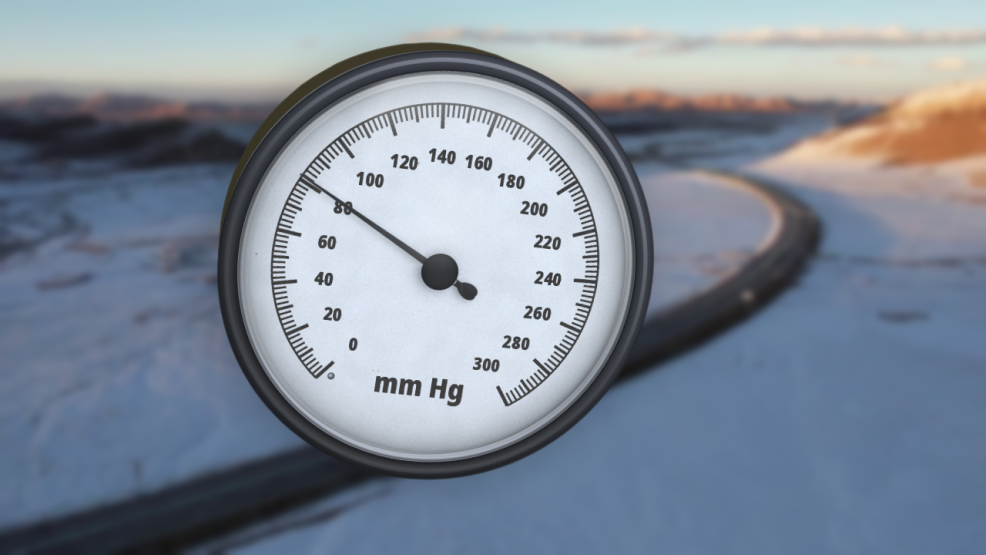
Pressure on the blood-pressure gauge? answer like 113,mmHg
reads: 82,mmHg
